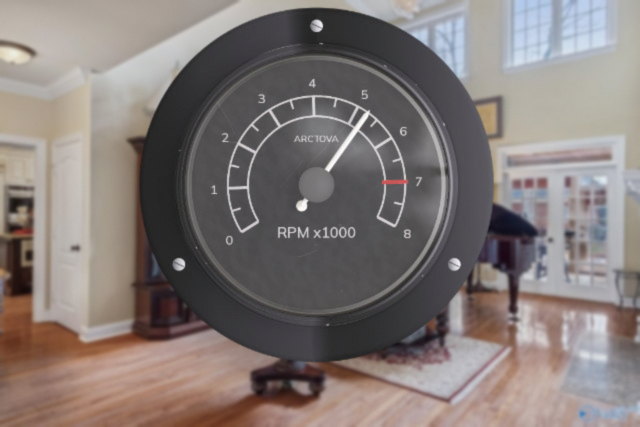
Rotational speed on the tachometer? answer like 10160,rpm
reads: 5250,rpm
